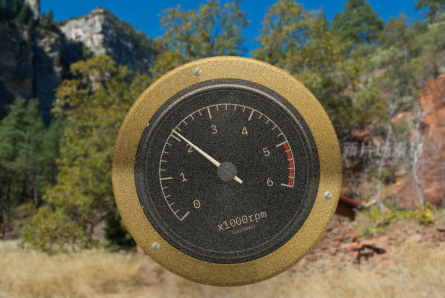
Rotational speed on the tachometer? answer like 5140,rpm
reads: 2100,rpm
